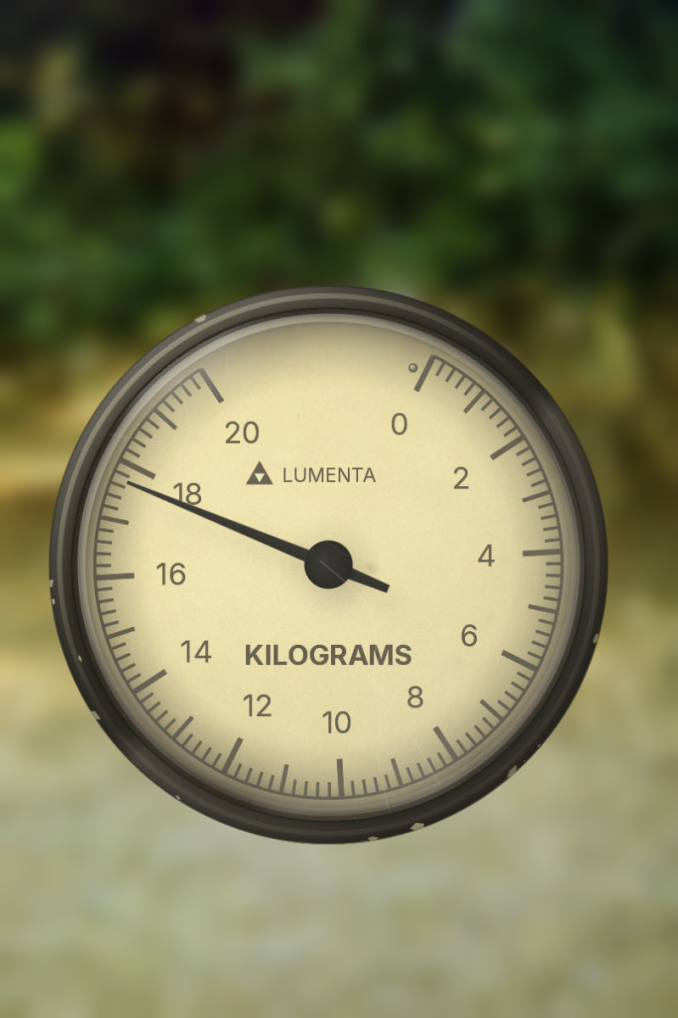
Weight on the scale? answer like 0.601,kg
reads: 17.7,kg
